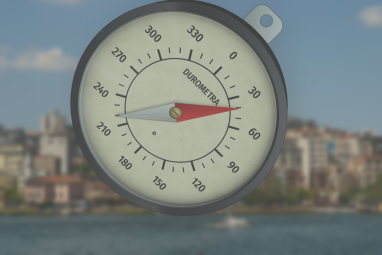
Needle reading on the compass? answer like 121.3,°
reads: 40,°
